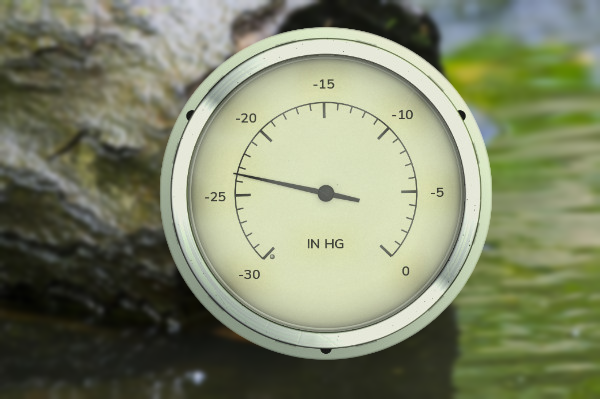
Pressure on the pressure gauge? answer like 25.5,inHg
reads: -23.5,inHg
